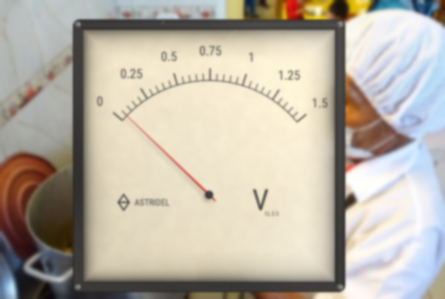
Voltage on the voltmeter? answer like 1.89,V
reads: 0.05,V
